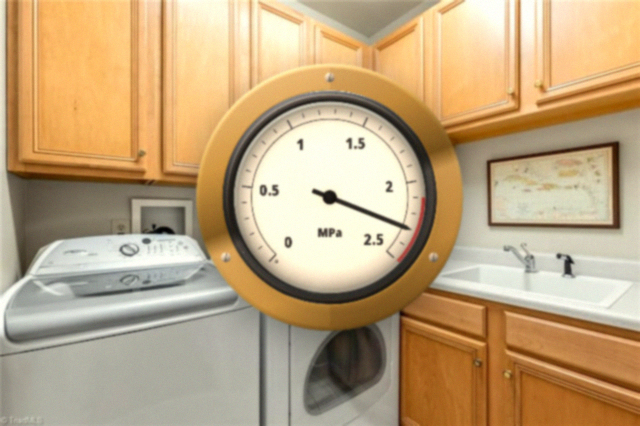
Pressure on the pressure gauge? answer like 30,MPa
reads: 2.3,MPa
